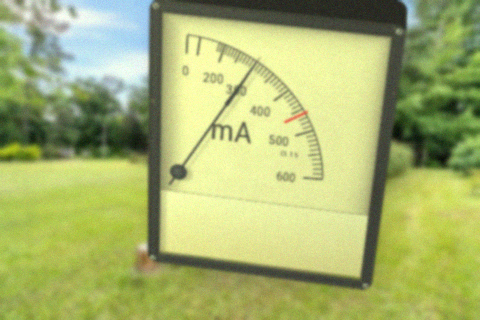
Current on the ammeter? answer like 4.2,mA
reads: 300,mA
